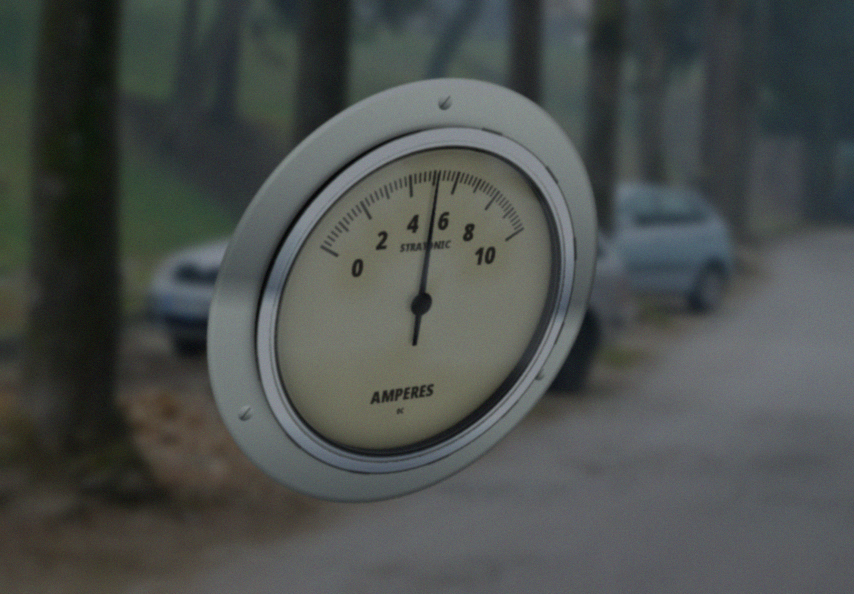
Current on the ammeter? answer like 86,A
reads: 5,A
